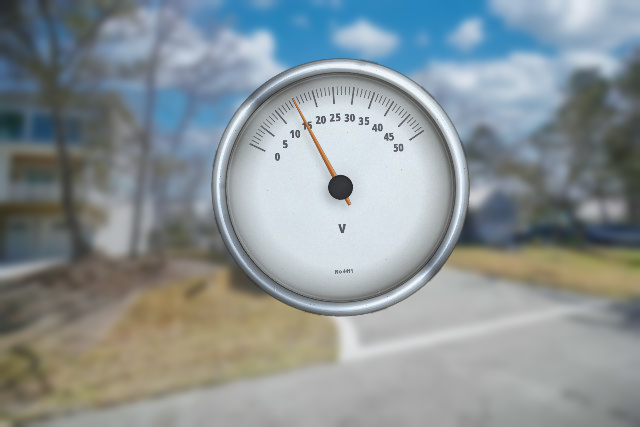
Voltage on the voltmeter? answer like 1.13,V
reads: 15,V
